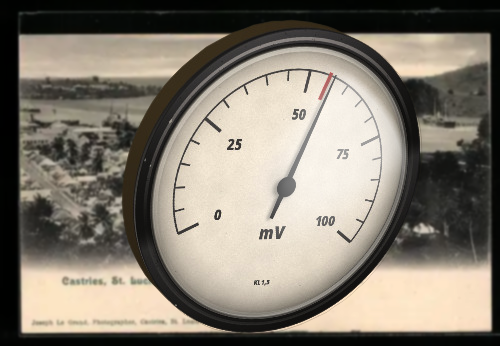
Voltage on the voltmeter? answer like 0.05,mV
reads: 55,mV
